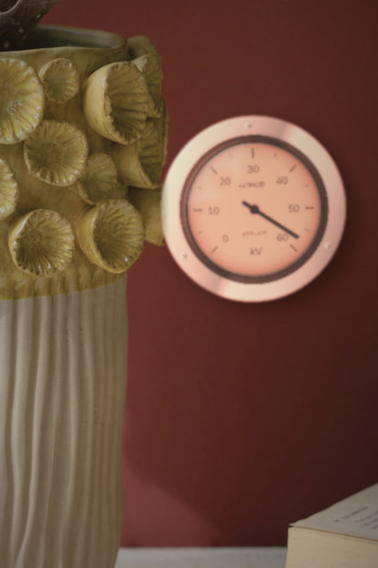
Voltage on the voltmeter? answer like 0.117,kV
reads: 57.5,kV
